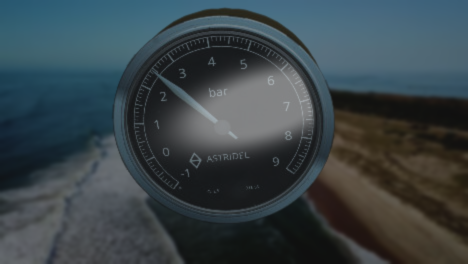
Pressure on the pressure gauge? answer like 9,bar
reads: 2.5,bar
